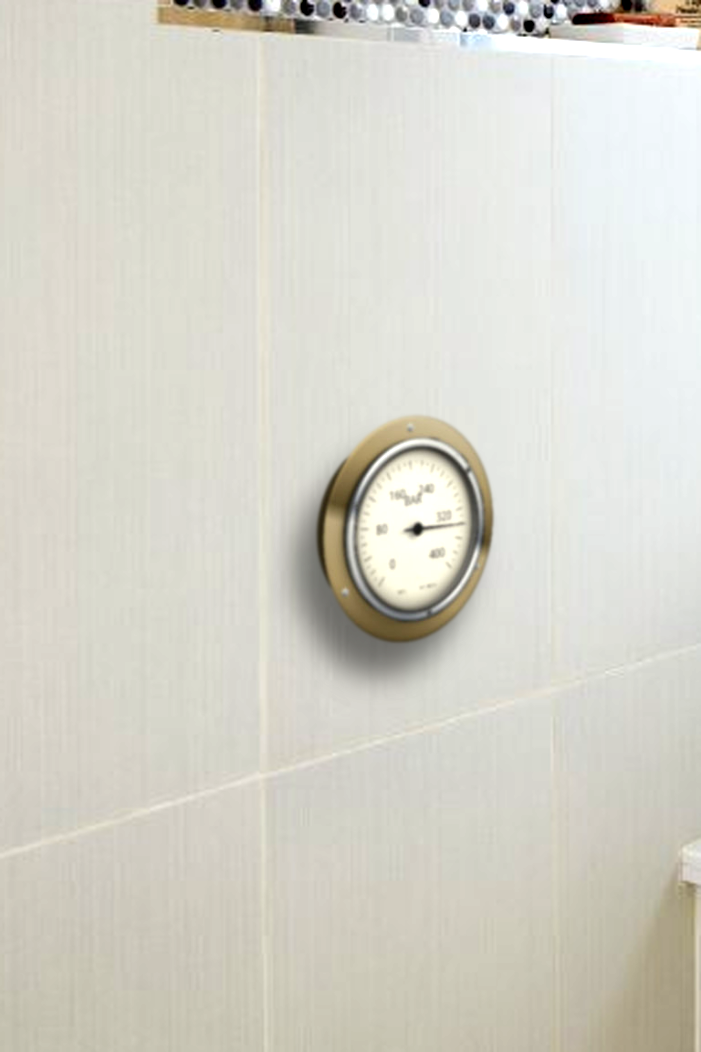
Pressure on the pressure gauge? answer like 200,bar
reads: 340,bar
